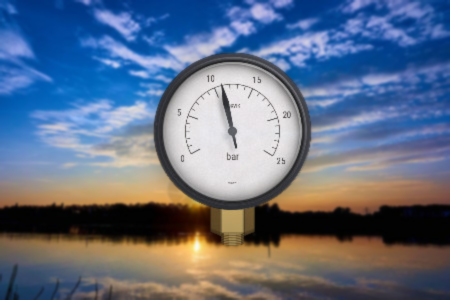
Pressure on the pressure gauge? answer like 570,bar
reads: 11,bar
